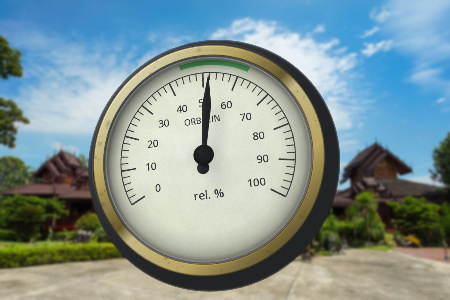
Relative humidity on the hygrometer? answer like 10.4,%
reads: 52,%
